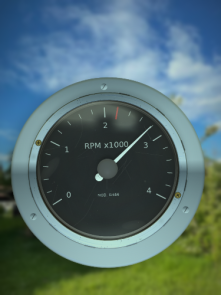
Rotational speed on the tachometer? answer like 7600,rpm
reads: 2800,rpm
